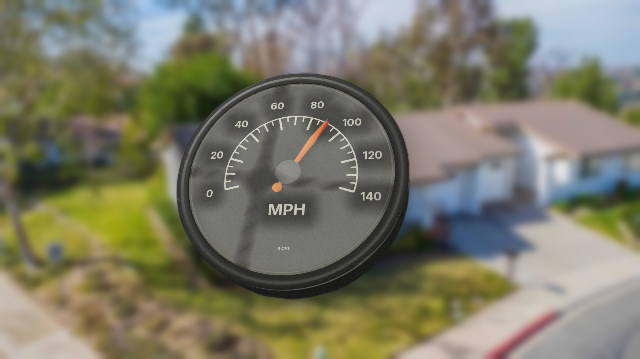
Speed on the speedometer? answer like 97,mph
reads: 90,mph
